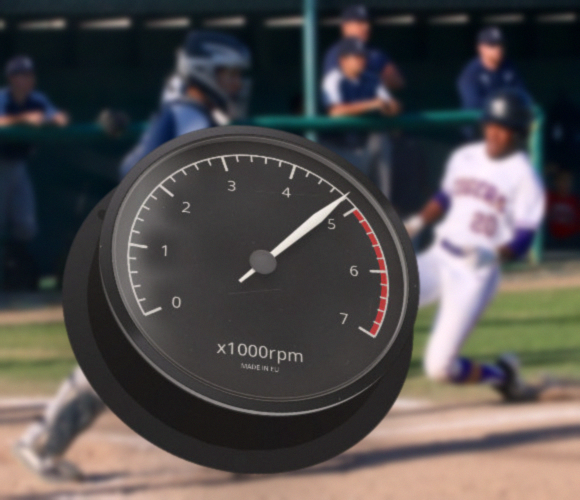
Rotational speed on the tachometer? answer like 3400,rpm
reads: 4800,rpm
